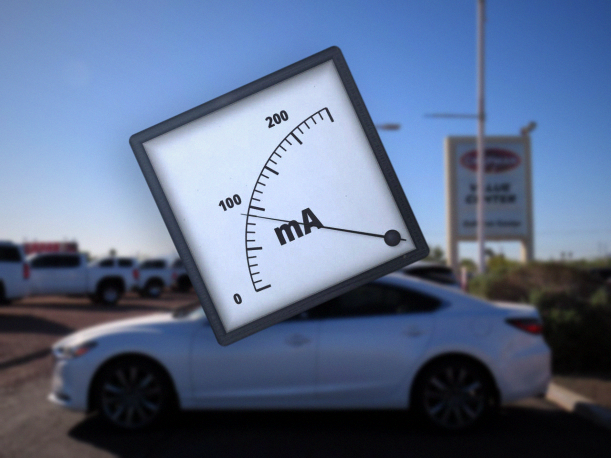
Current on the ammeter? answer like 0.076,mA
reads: 90,mA
